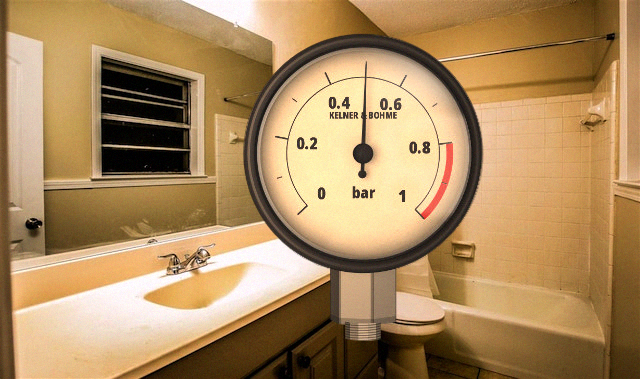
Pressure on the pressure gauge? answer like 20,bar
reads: 0.5,bar
